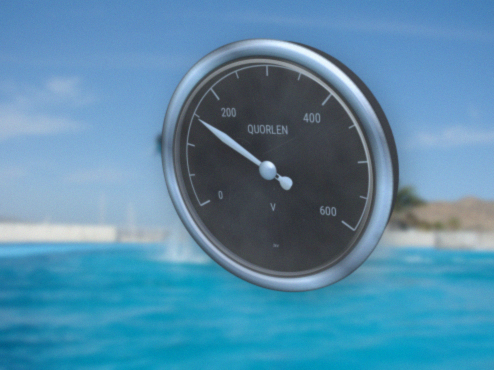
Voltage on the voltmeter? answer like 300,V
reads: 150,V
